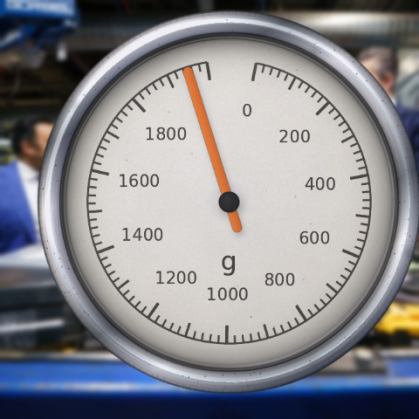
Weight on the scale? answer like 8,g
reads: 1950,g
